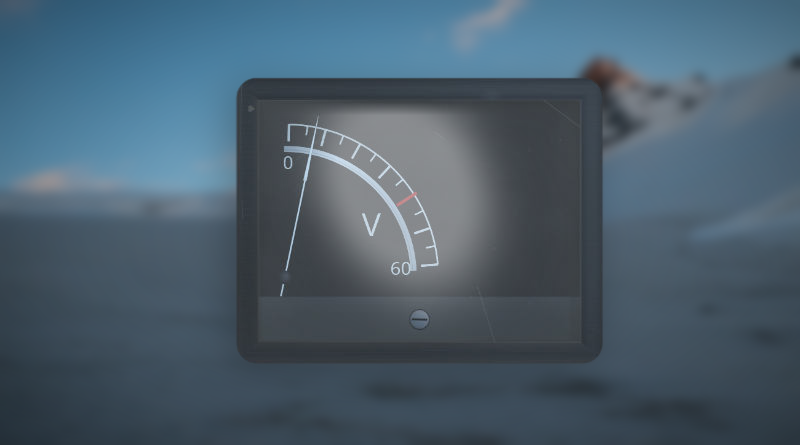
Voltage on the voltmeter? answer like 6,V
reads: 7.5,V
